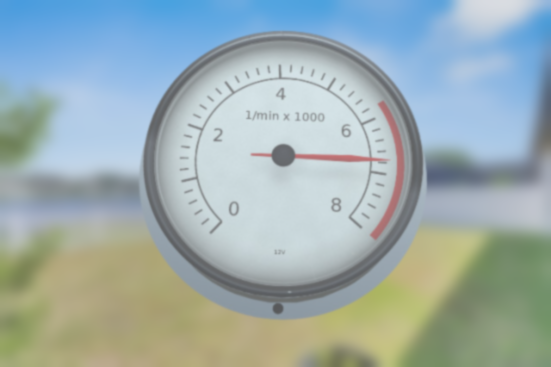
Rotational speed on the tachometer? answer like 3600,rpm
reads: 6800,rpm
